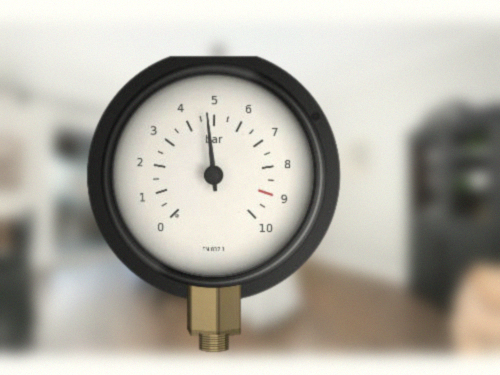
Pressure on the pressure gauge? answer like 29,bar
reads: 4.75,bar
